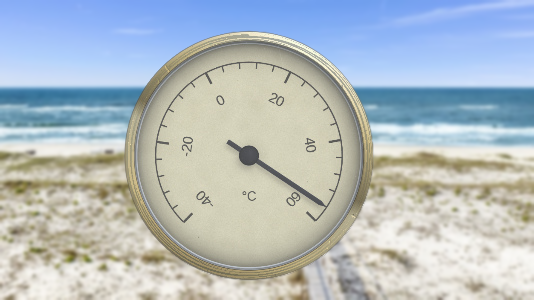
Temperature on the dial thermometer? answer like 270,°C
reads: 56,°C
